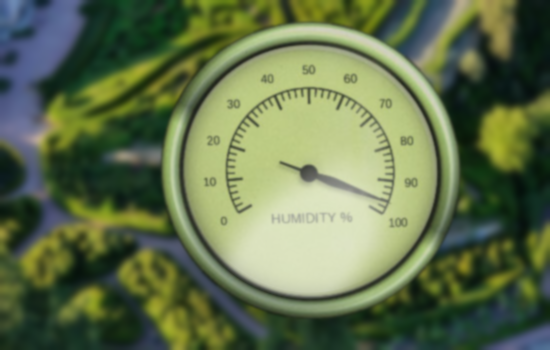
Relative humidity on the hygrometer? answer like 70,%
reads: 96,%
